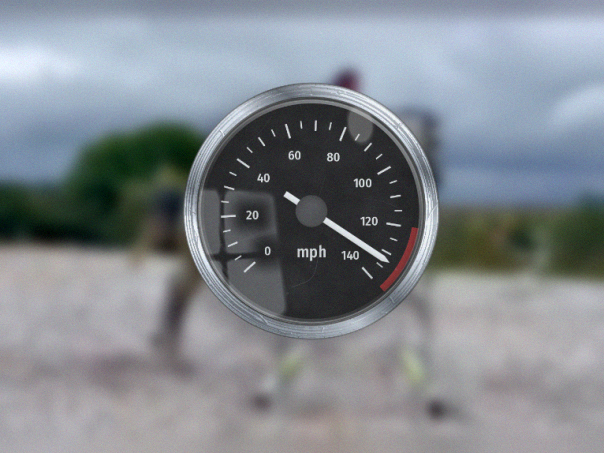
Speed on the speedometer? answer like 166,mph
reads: 132.5,mph
